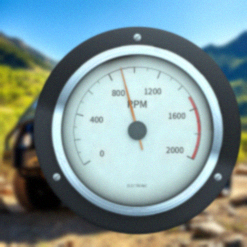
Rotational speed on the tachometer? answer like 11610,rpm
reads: 900,rpm
